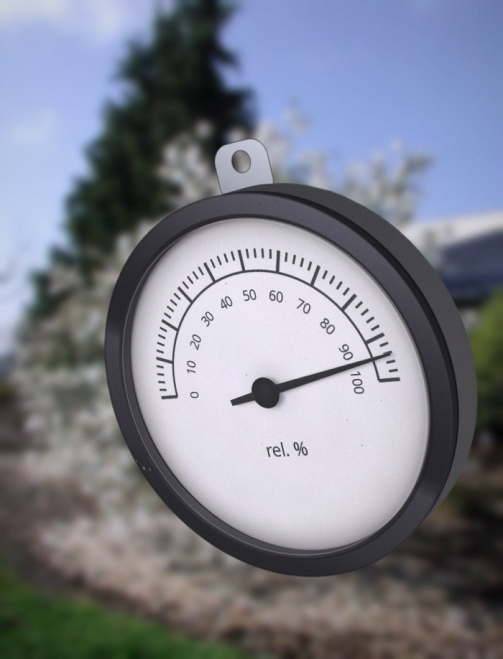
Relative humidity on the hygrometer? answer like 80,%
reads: 94,%
